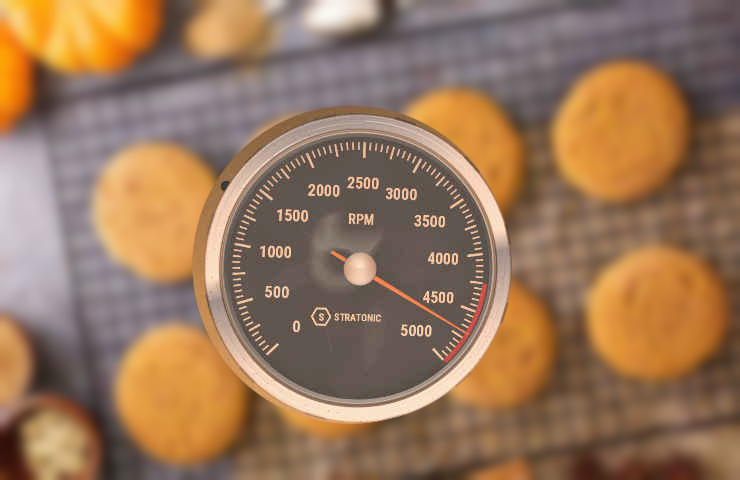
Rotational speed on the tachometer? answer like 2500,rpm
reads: 4700,rpm
